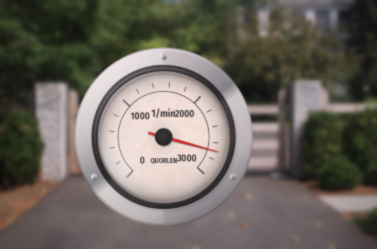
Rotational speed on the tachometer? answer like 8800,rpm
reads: 2700,rpm
